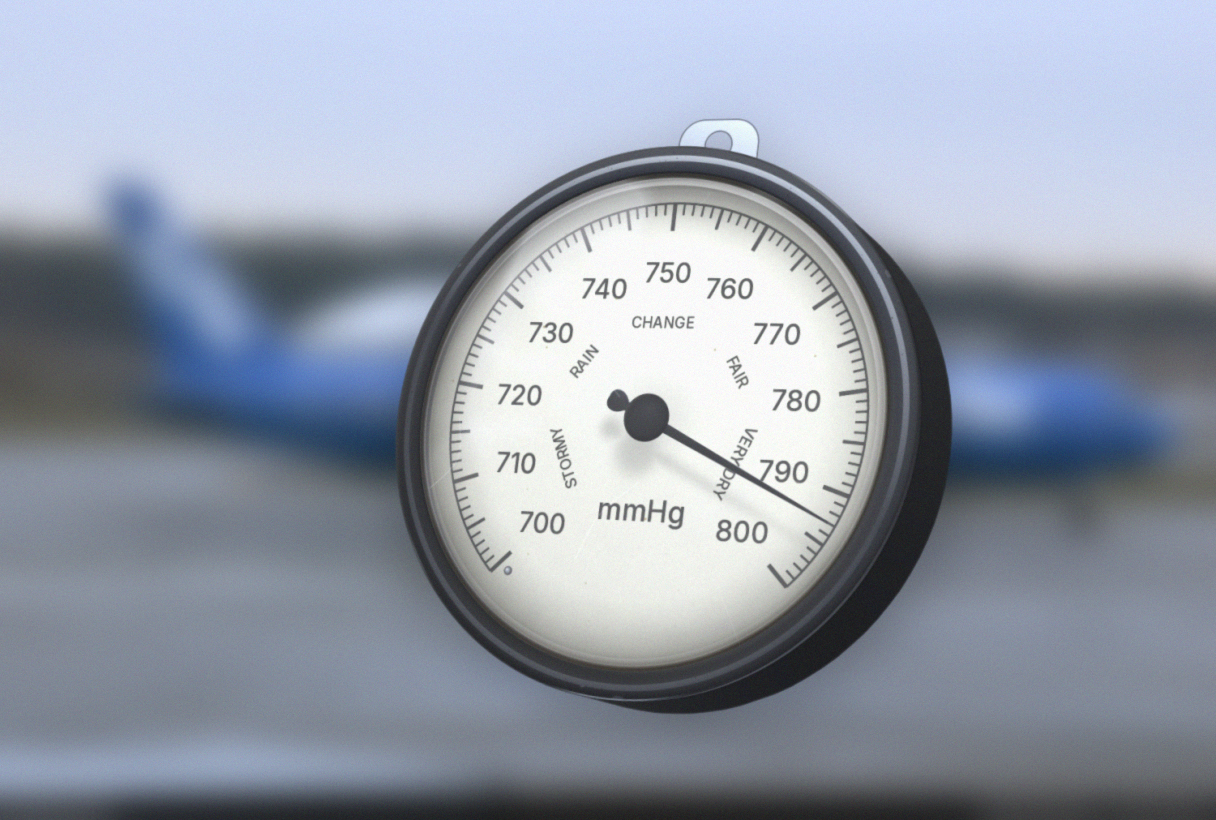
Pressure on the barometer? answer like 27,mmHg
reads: 793,mmHg
